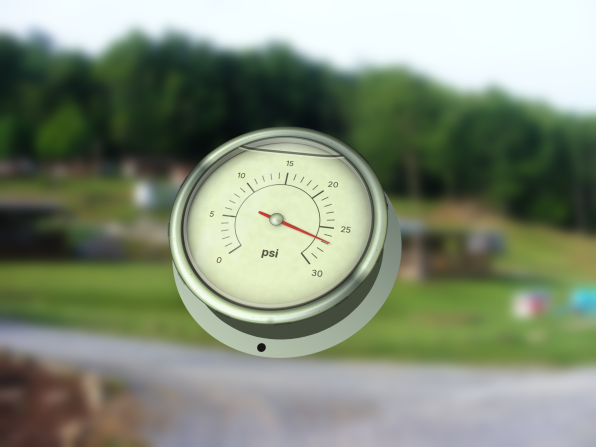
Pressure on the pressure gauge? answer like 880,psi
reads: 27,psi
